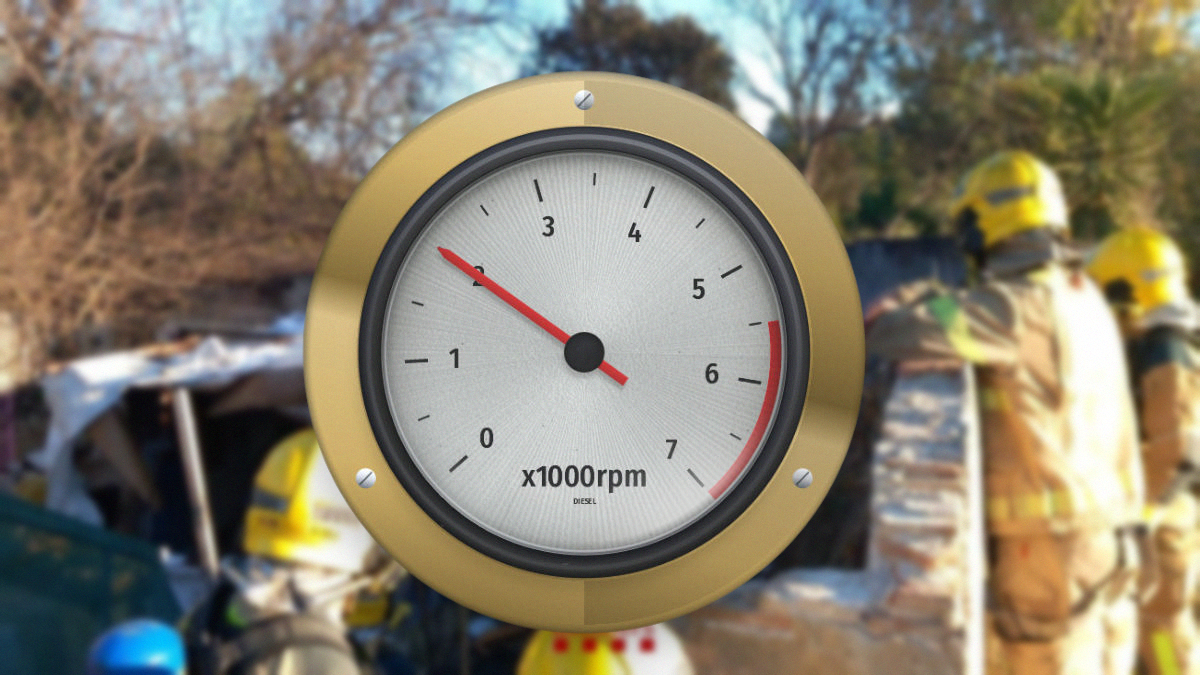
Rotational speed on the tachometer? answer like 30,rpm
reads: 2000,rpm
